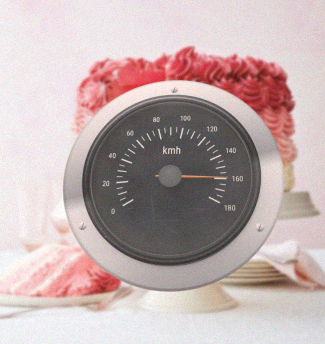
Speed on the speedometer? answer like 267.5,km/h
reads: 160,km/h
